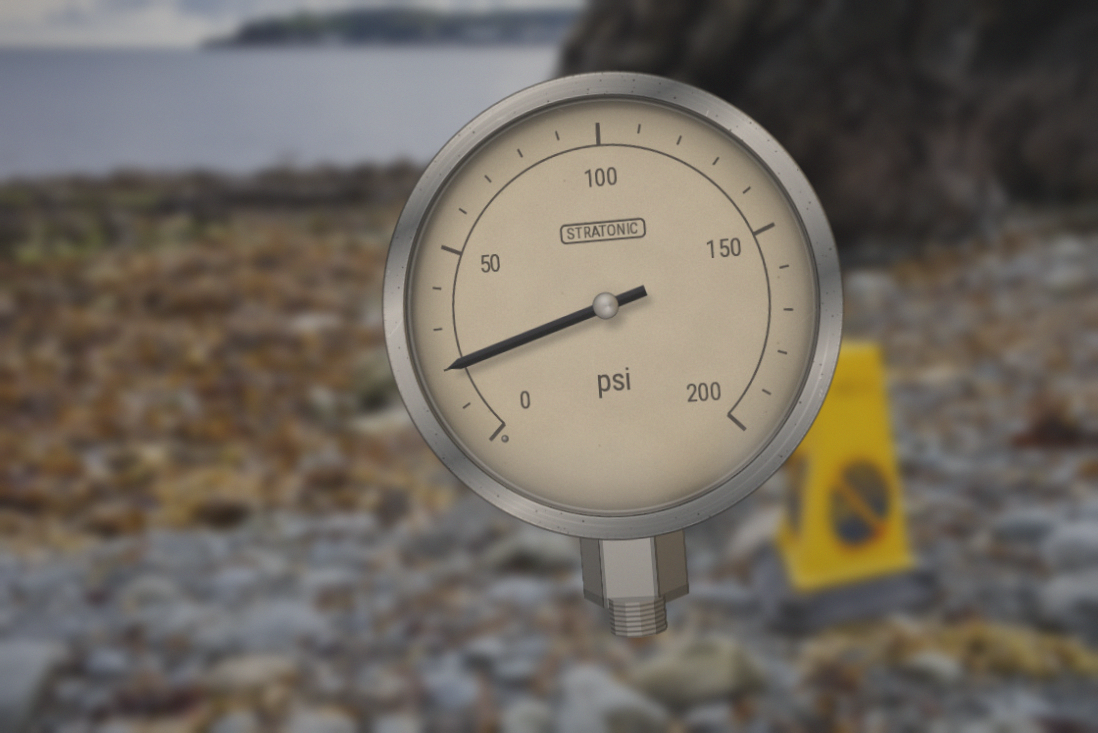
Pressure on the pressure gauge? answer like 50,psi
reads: 20,psi
